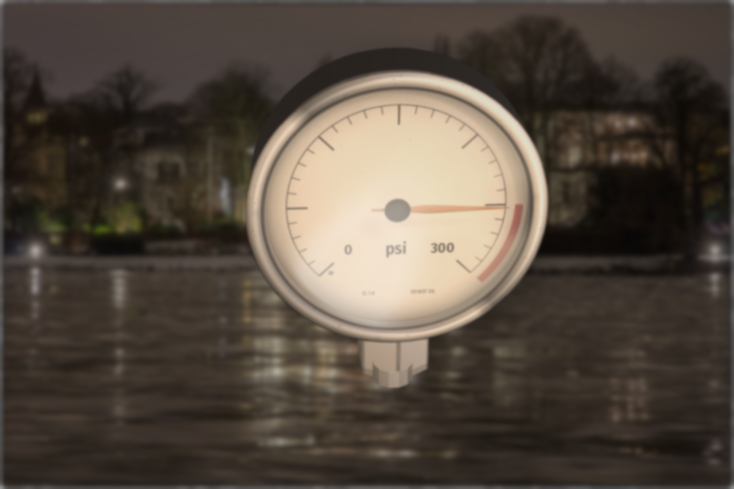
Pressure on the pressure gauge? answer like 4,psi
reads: 250,psi
